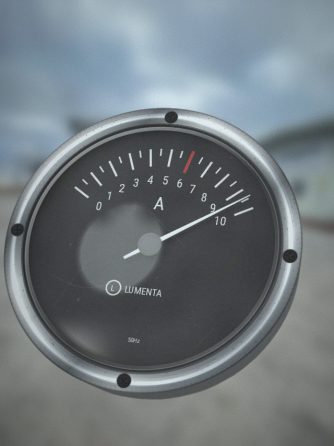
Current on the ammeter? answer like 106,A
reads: 9.5,A
